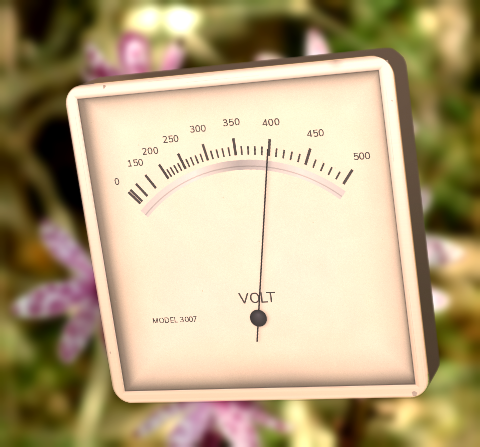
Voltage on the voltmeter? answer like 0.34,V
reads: 400,V
